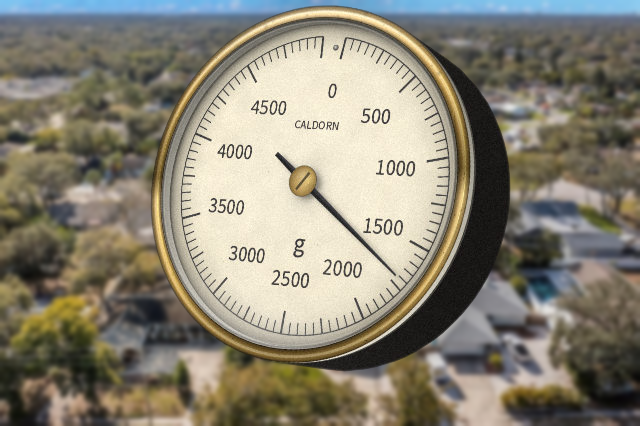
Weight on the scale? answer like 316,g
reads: 1700,g
